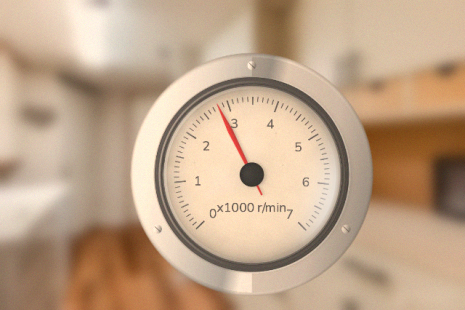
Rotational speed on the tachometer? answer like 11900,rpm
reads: 2800,rpm
